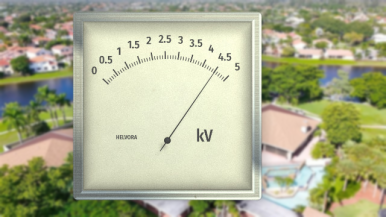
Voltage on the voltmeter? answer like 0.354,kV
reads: 4.5,kV
